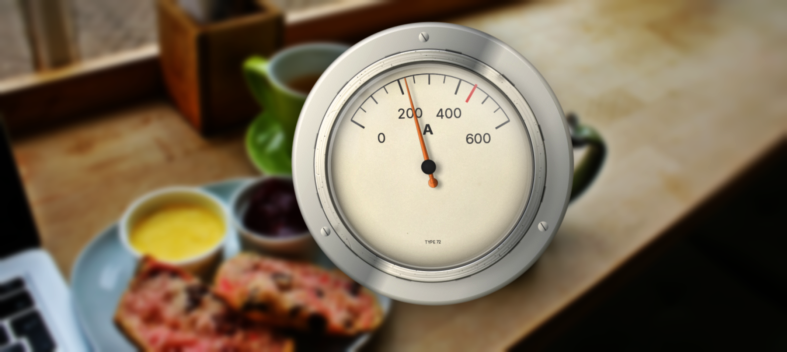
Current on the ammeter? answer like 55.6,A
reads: 225,A
